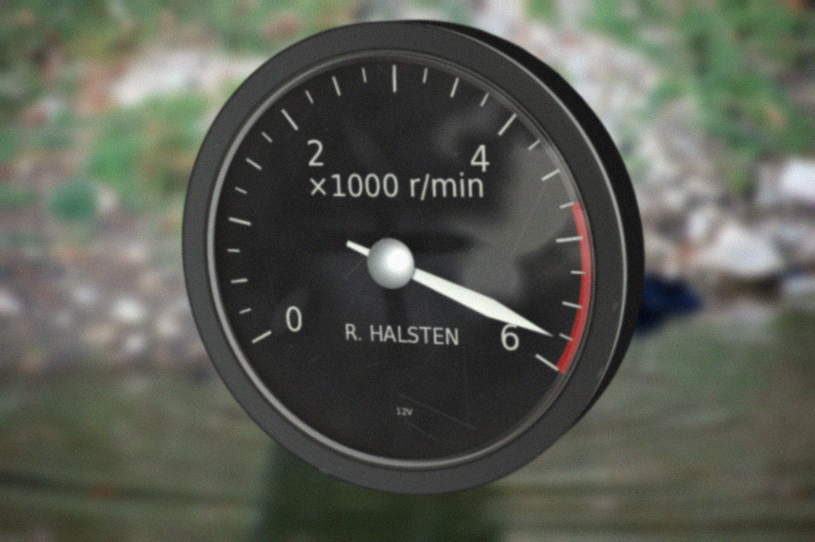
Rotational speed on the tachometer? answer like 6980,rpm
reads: 5750,rpm
